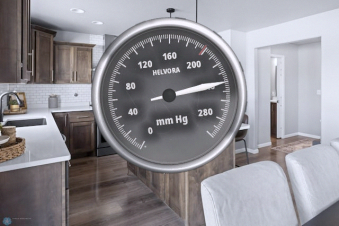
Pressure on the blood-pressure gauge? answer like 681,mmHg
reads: 240,mmHg
